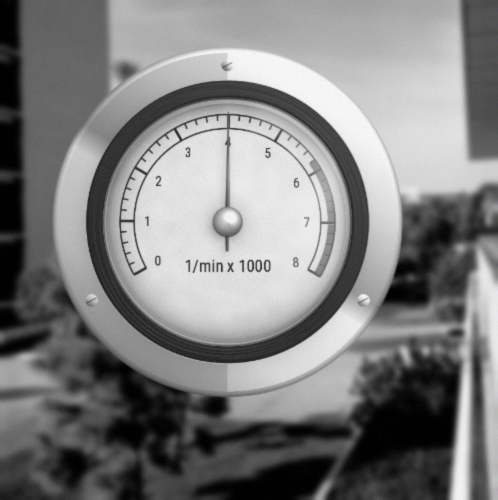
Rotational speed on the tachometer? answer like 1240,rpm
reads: 4000,rpm
